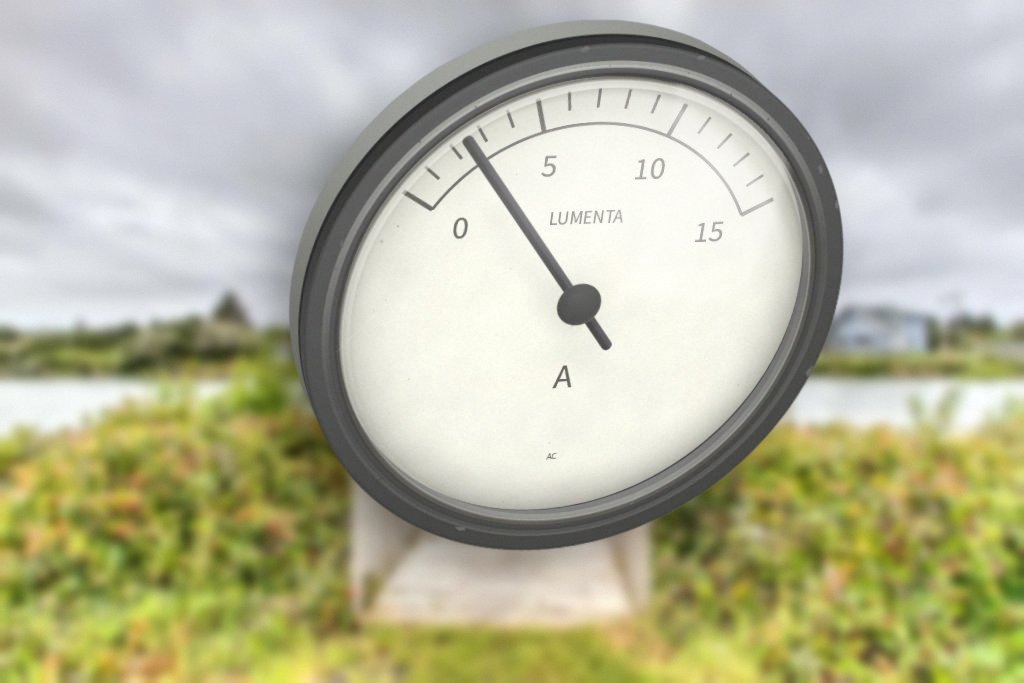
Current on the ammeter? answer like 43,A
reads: 2.5,A
